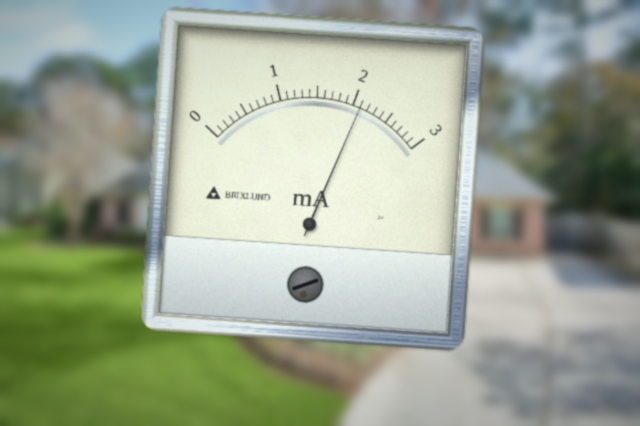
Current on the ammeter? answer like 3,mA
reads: 2.1,mA
